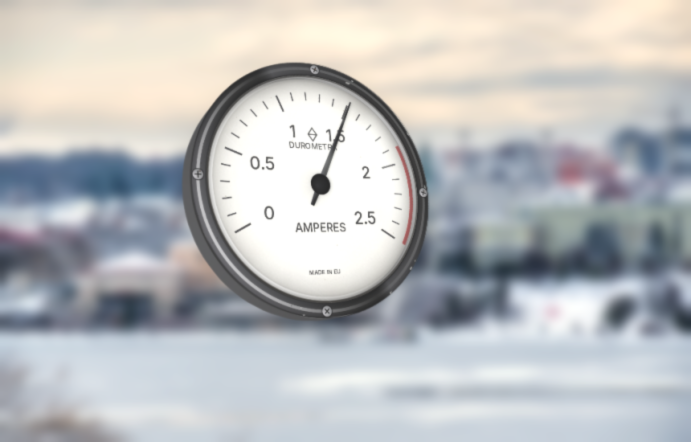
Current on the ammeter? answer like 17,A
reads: 1.5,A
